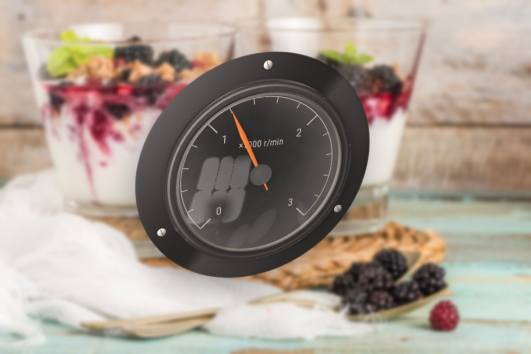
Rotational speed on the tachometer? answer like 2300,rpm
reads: 1200,rpm
